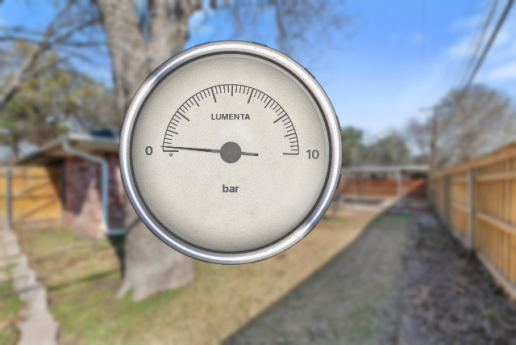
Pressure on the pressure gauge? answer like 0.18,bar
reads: 0.2,bar
